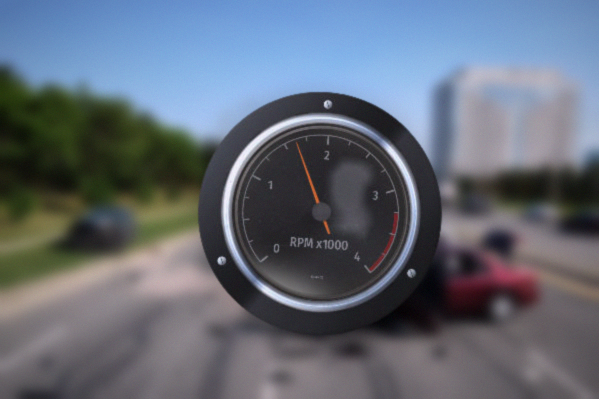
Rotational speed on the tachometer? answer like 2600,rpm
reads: 1625,rpm
